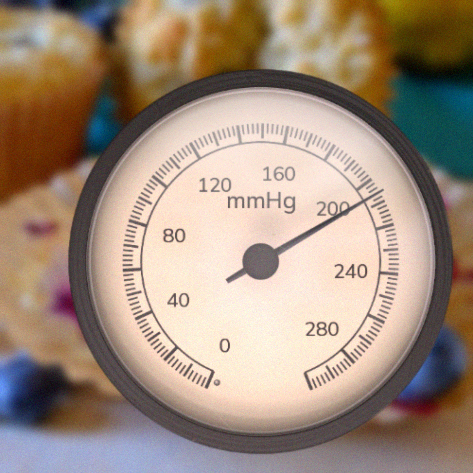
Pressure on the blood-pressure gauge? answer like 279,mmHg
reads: 206,mmHg
